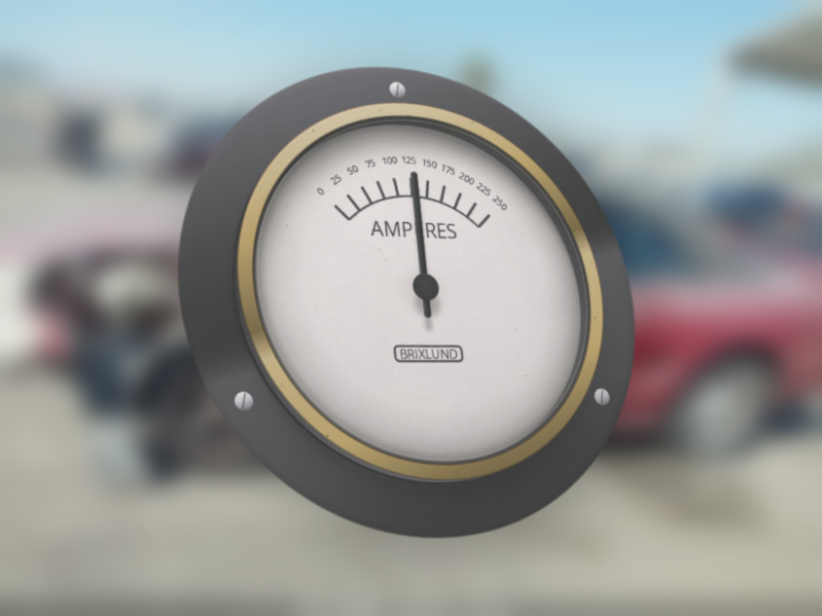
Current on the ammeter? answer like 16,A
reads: 125,A
